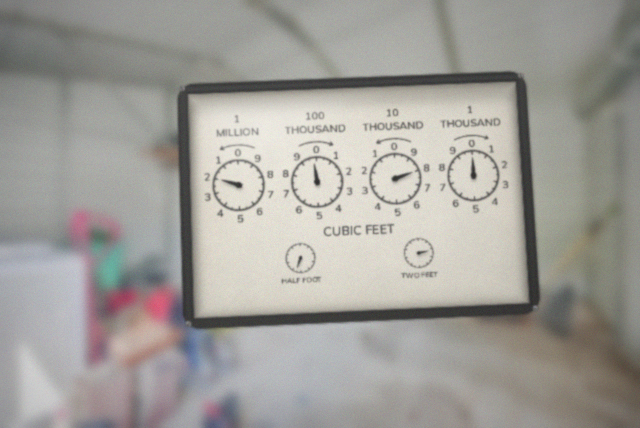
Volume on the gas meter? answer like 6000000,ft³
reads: 198000,ft³
